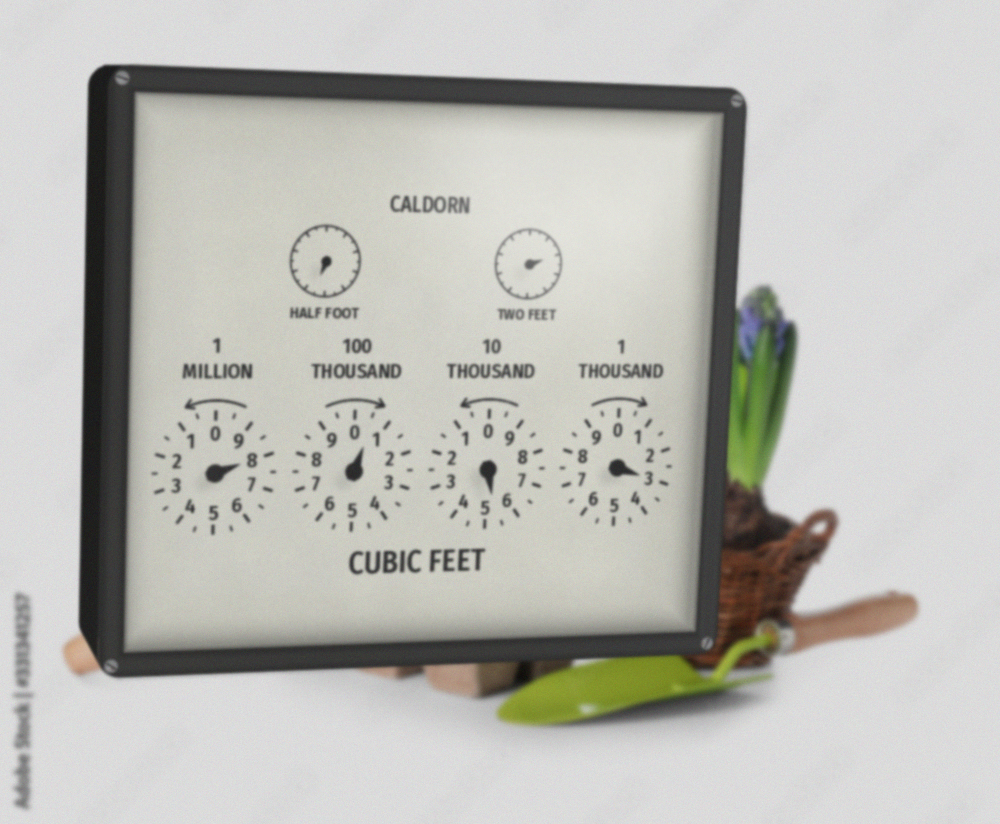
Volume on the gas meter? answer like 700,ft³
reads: 805300,ft³
